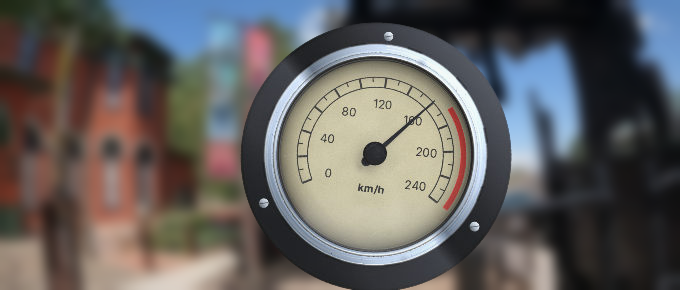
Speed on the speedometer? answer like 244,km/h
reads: 160,km/h
